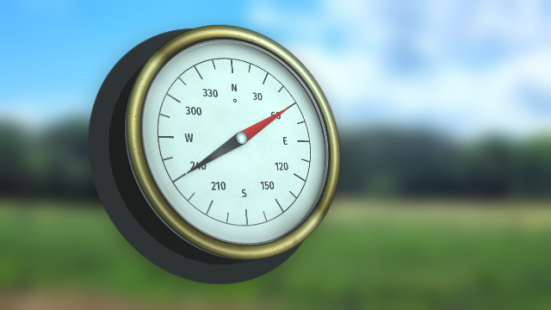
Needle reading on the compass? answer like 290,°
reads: 60,°
